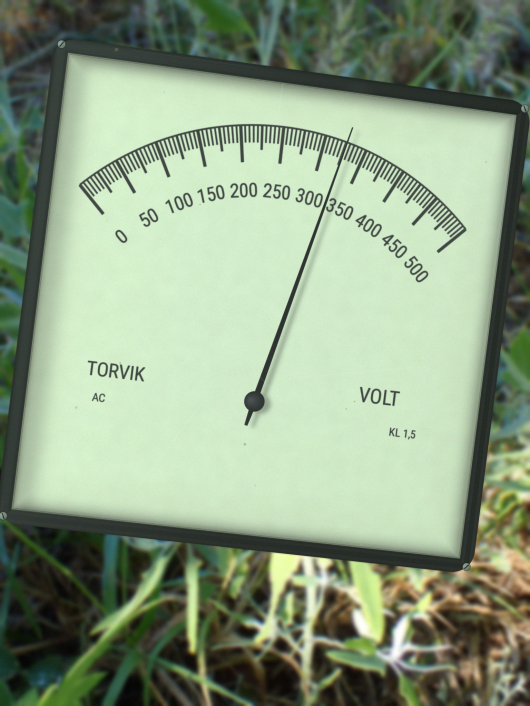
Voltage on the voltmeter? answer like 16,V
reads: 325,V
